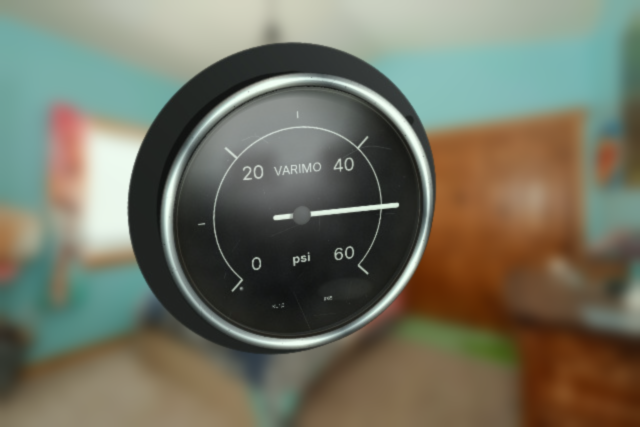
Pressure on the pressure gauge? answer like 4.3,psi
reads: 50,psi
